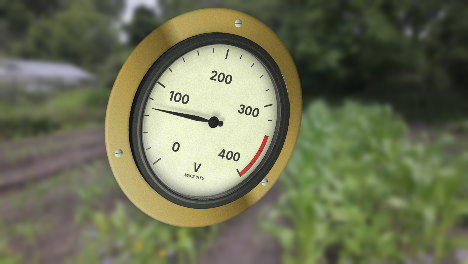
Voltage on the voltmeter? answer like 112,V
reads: 70,V
